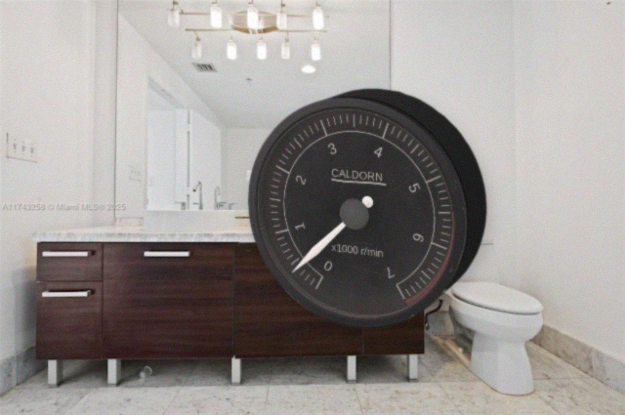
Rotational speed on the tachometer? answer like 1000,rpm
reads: 400,rpm
